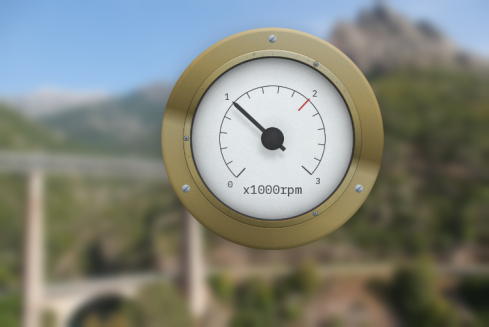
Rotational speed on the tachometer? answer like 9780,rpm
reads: 1000,rpm
